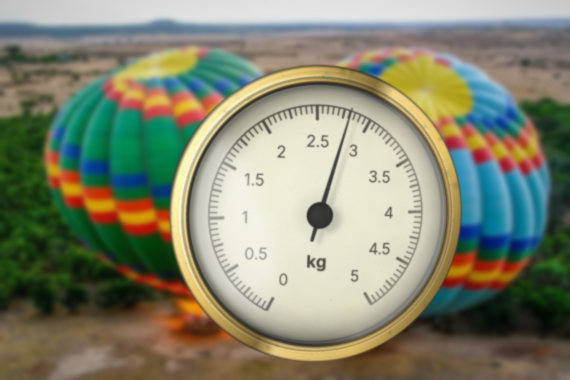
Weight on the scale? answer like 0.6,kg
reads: 2.8,kg
